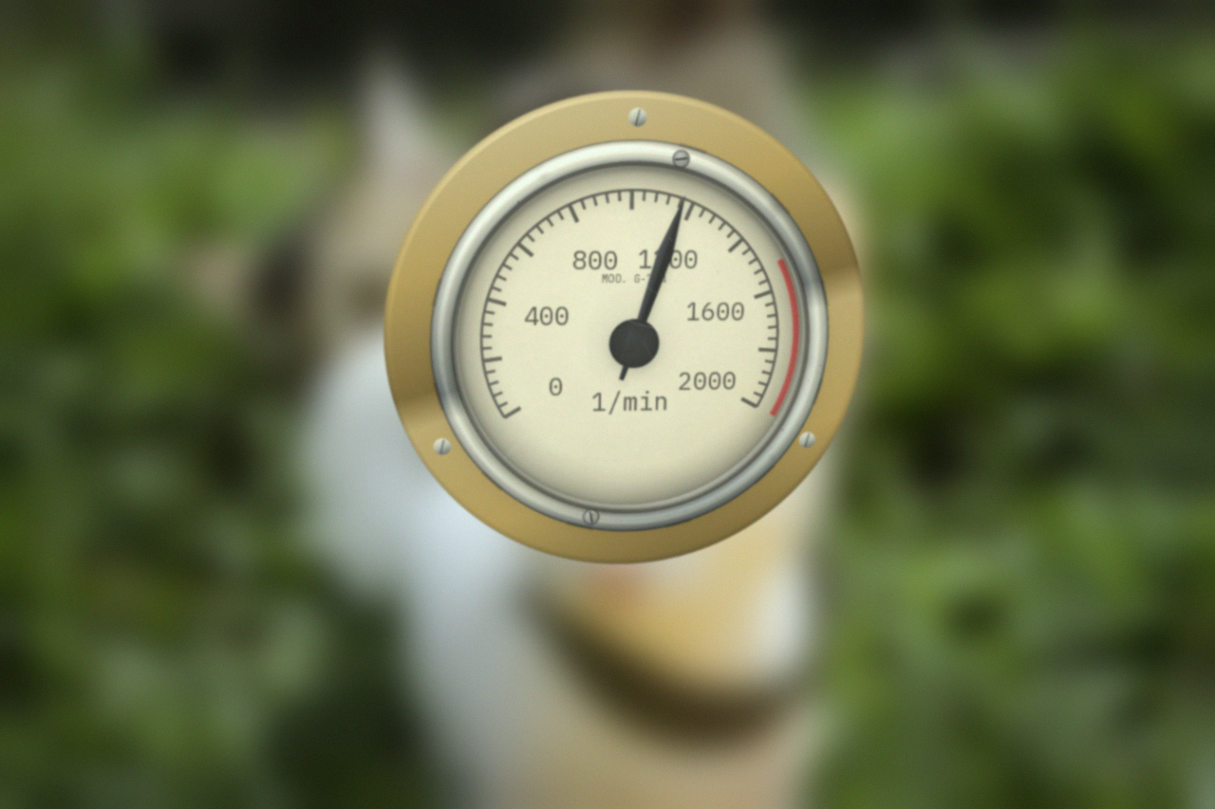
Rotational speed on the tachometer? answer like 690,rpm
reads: 1160,rpm
